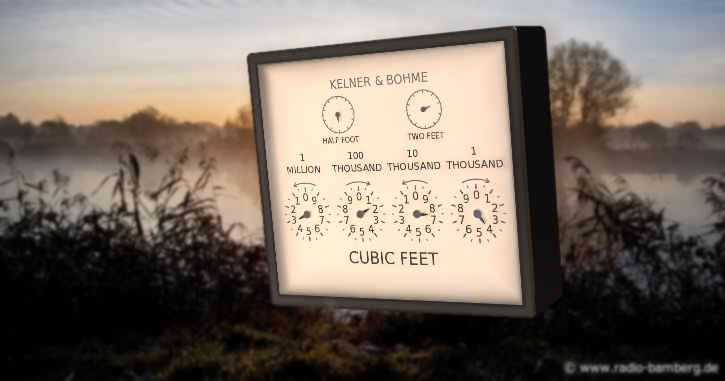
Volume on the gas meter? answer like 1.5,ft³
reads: 317400,ft³
